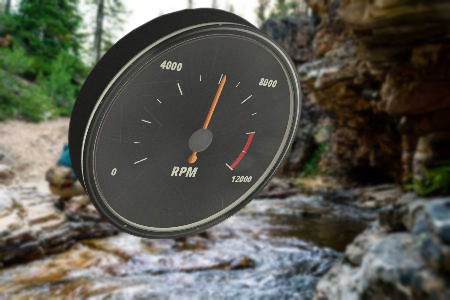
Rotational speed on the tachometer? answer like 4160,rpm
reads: 6000,rpm
